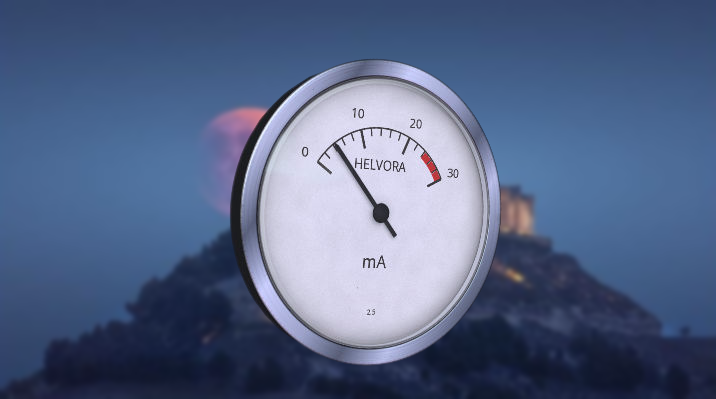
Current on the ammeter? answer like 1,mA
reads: 4,mA
